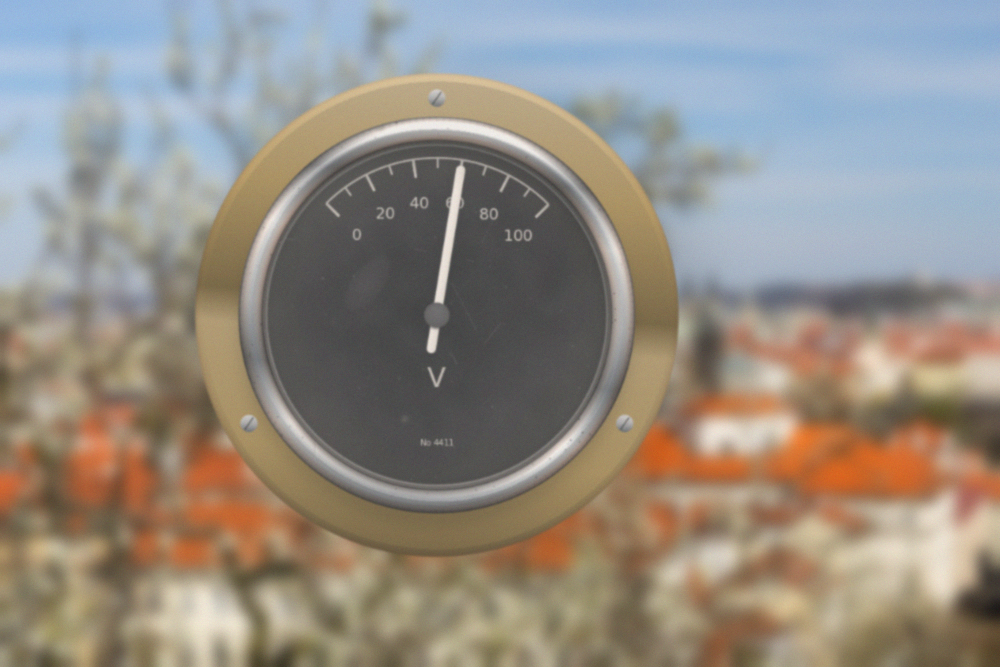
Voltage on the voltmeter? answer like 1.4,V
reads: 60,V
